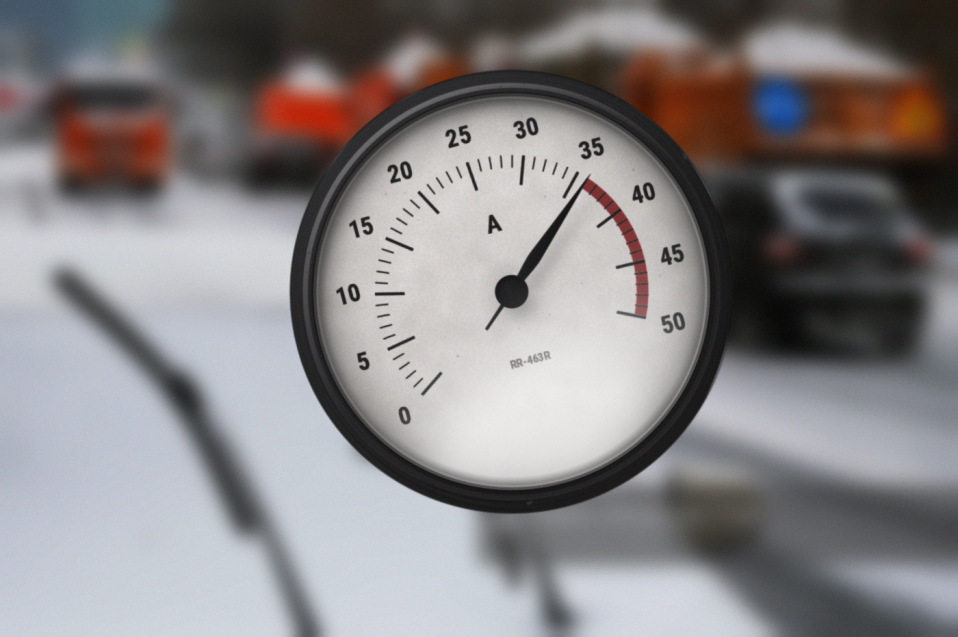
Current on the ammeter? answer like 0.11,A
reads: 36,A
